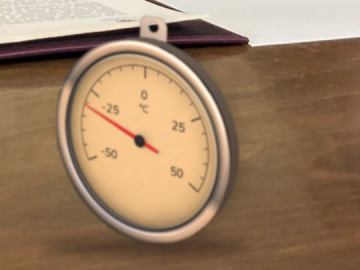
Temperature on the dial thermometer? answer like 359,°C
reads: -30,°C
